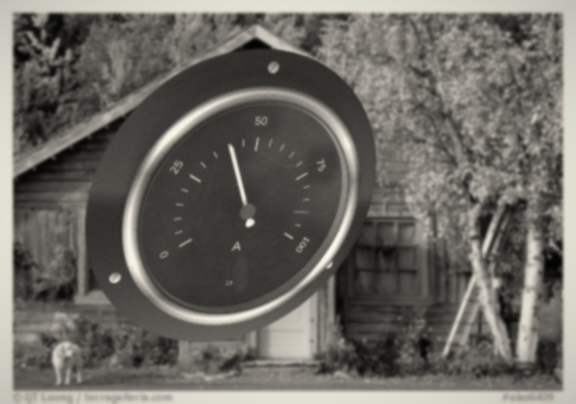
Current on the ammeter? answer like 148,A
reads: 40,A
